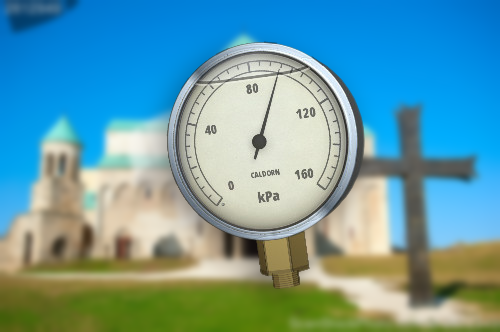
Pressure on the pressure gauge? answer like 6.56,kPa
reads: 95,kPa
